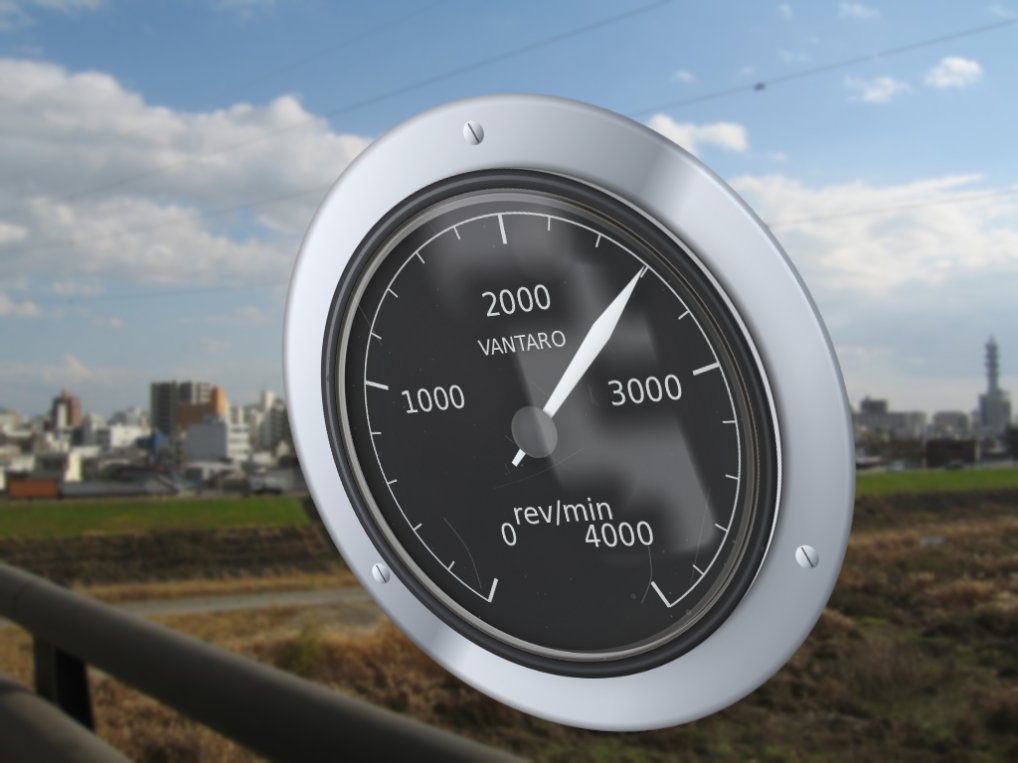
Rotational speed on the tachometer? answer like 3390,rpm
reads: 2600,rpm
